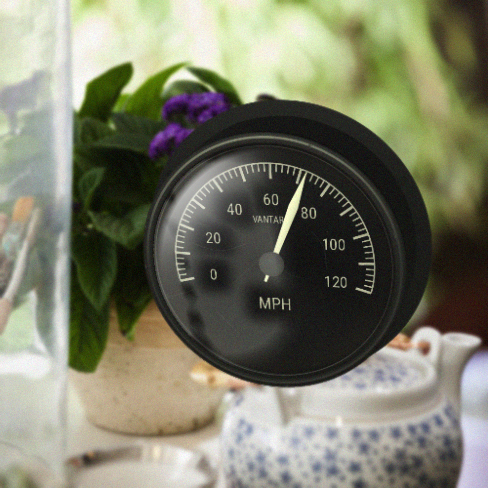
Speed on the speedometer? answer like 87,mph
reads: 72,mph
